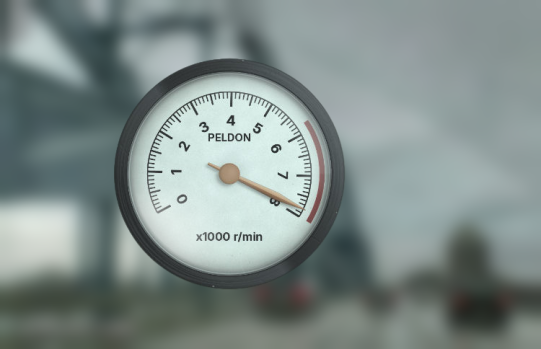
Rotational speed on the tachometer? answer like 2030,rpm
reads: 7800,rpm
